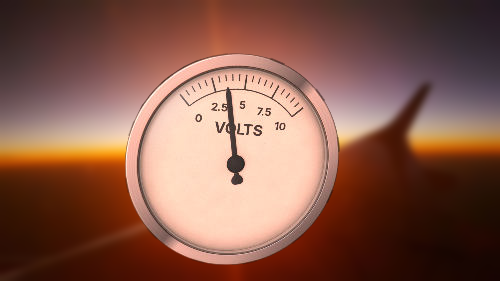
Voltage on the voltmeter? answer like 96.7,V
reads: 3.5,V
